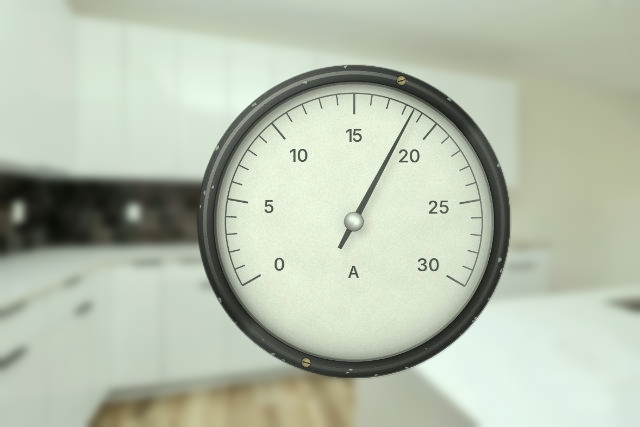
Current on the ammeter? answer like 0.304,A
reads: 18.5,A
